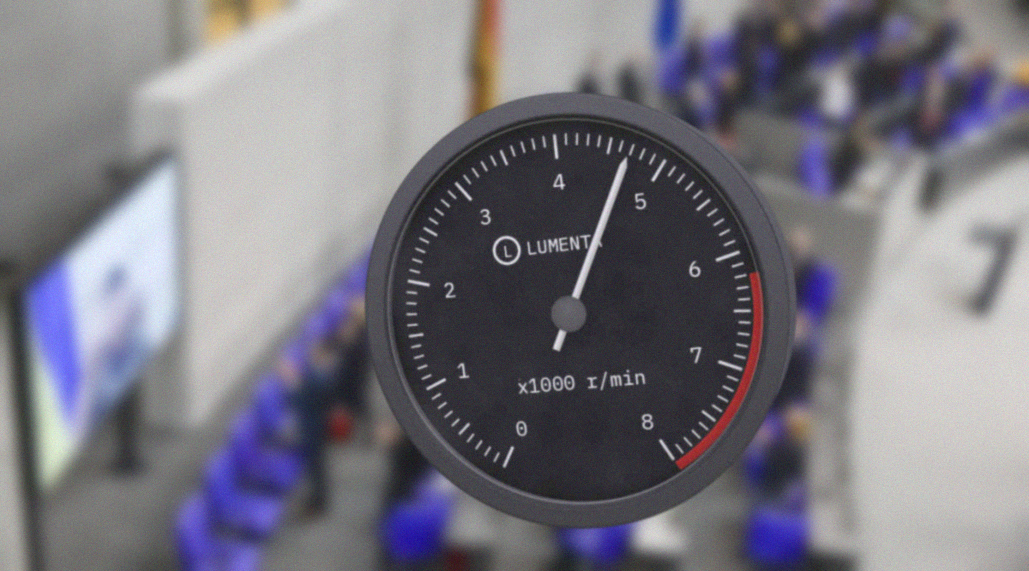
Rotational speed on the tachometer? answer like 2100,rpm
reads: 4700,rpm
